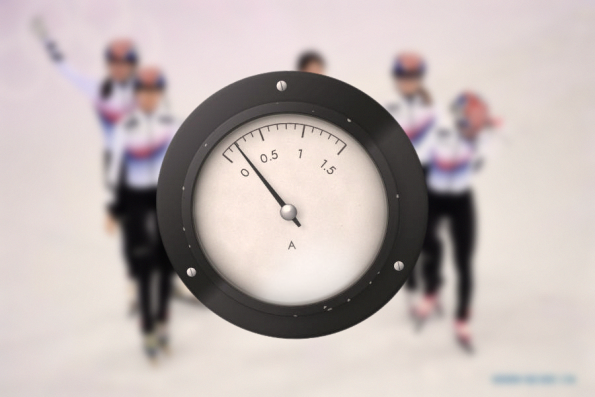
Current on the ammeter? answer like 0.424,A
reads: 0.2,A
